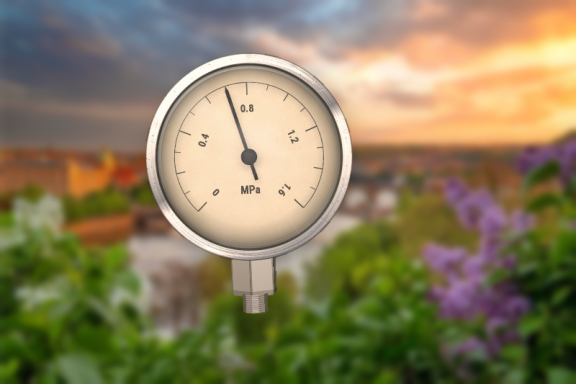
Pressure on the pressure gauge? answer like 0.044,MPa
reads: 0.7,MPa
